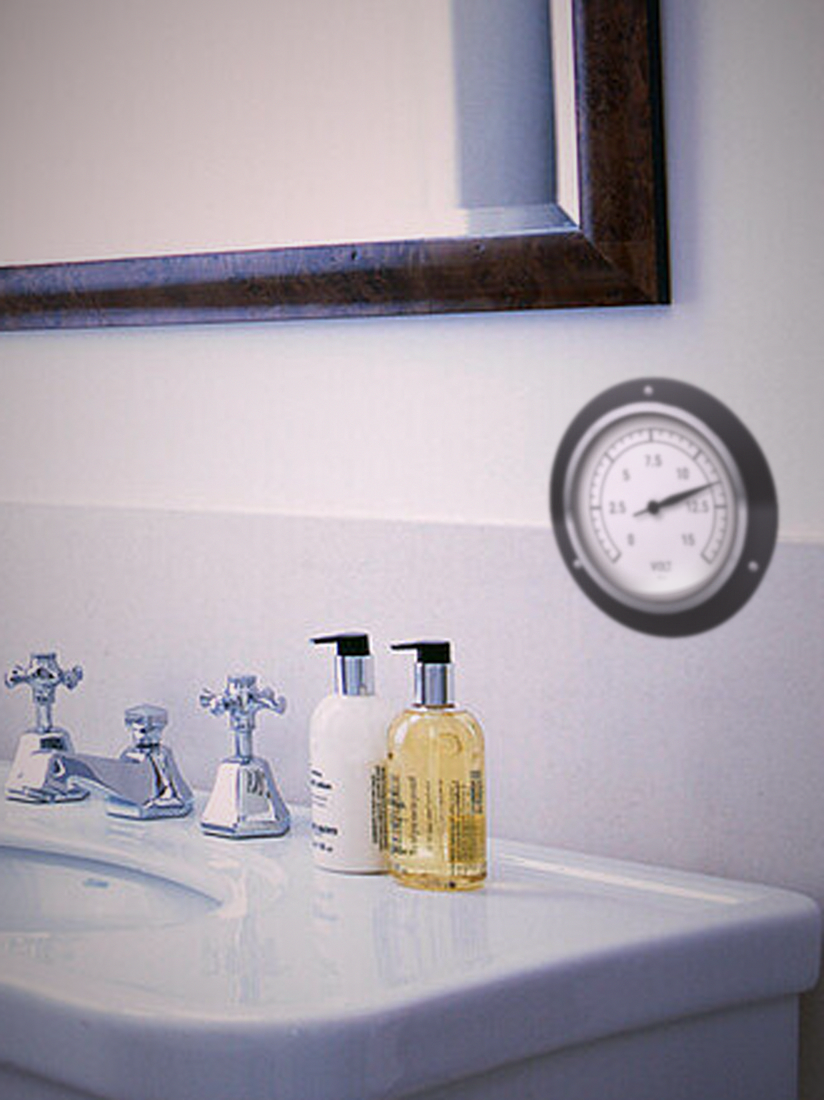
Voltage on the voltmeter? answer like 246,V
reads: 11.5,V
